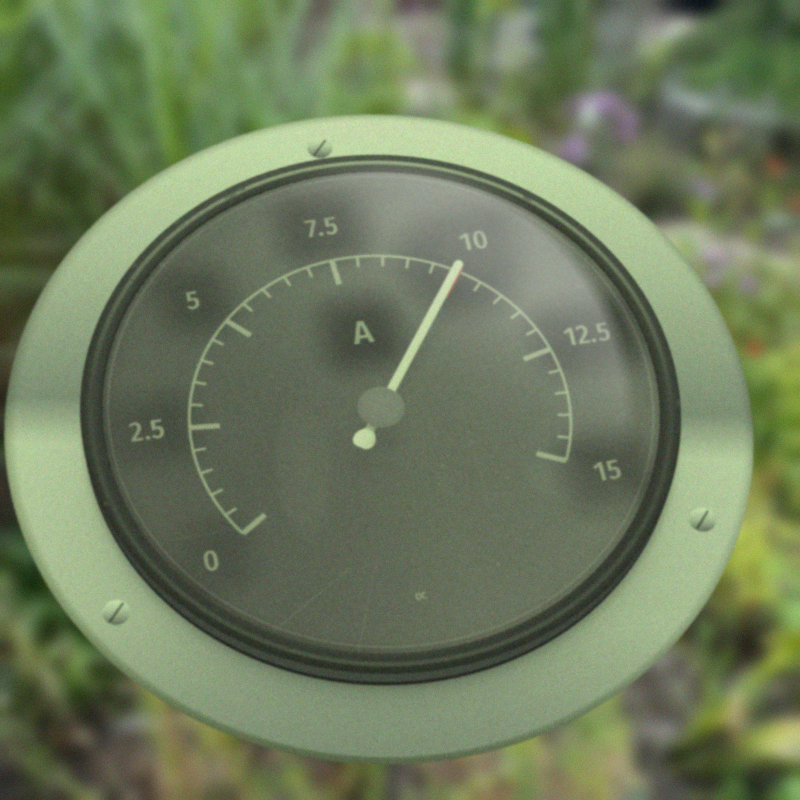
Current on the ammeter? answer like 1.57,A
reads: 10,A
